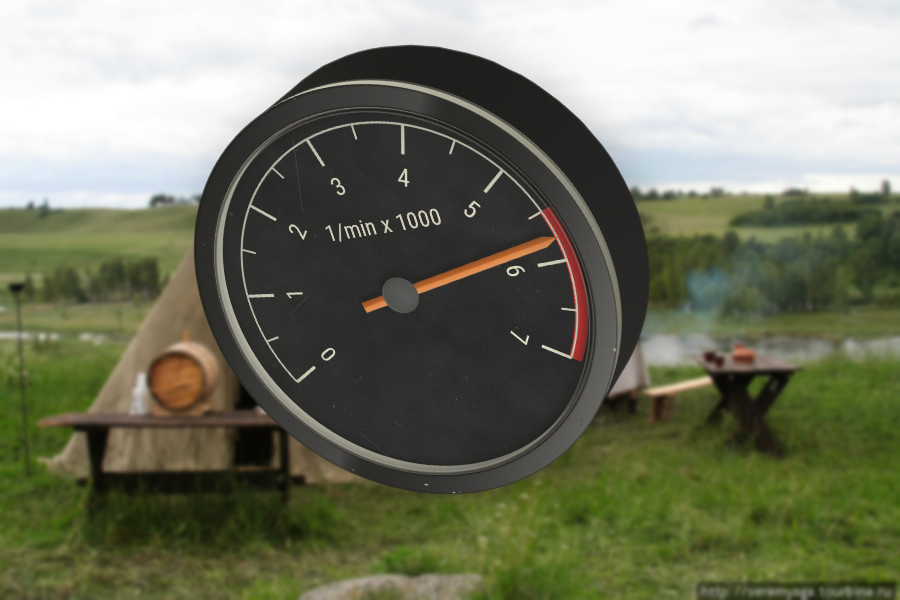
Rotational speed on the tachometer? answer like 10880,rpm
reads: 5750,rpm
